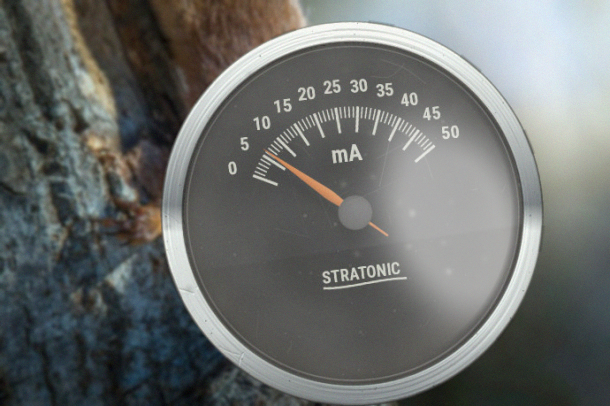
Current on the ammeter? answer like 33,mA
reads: 6,mA
